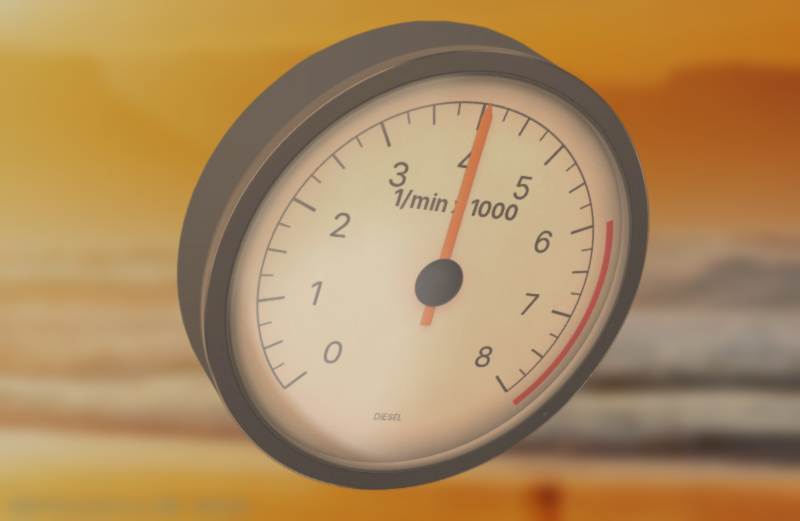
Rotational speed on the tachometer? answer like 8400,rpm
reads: 4000,rpm
